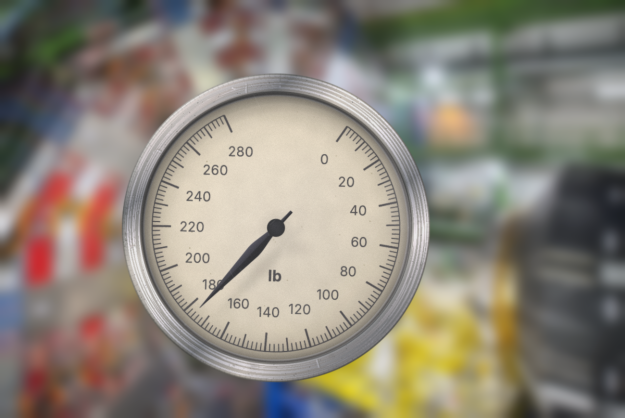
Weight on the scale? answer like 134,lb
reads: 176,lb
